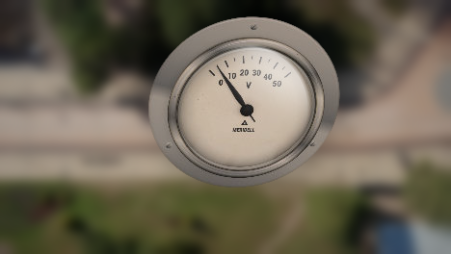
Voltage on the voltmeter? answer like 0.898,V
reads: 5,V
